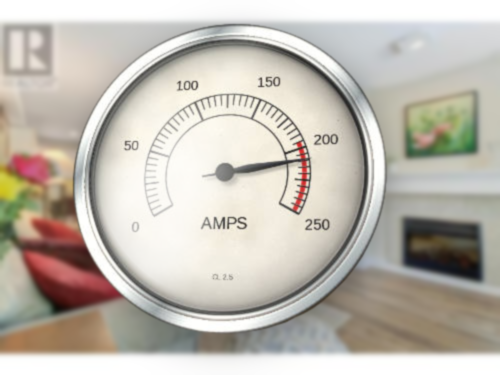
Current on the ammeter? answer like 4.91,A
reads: 210,A
